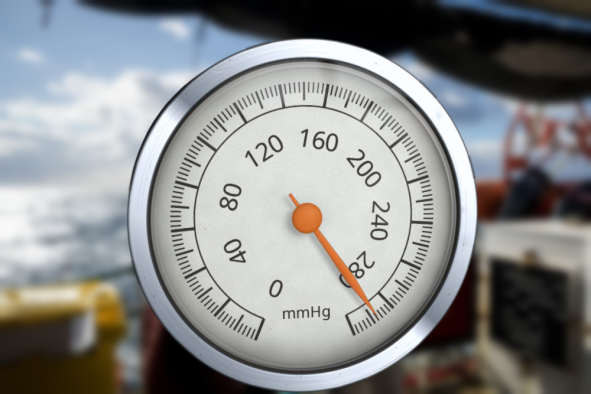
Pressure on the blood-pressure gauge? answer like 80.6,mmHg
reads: 288,mmHg
